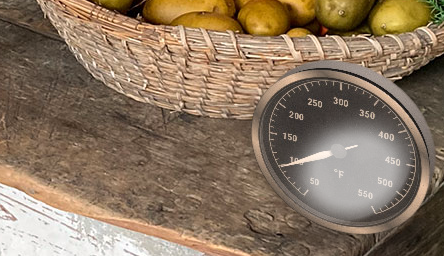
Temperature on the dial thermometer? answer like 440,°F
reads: 100,°F
